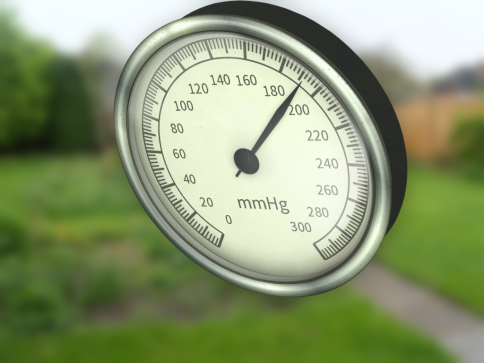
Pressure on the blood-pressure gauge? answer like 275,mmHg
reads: 192,mmHg
